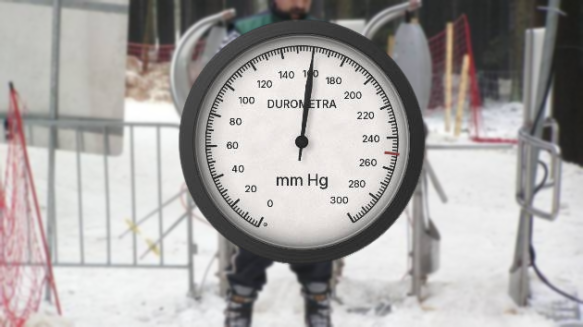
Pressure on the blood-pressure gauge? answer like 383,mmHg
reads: 160,mmHg
